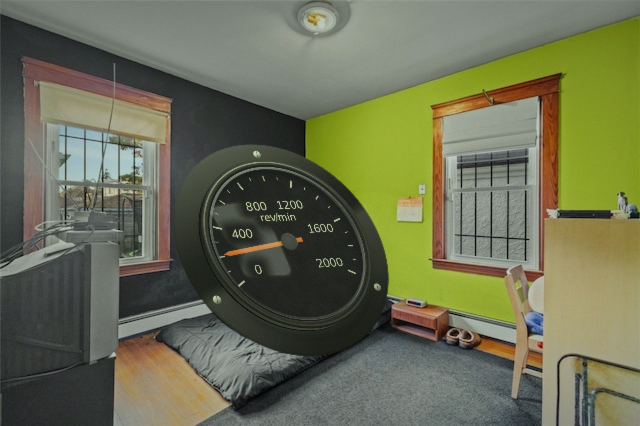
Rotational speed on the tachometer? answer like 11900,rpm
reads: 200,rpm
